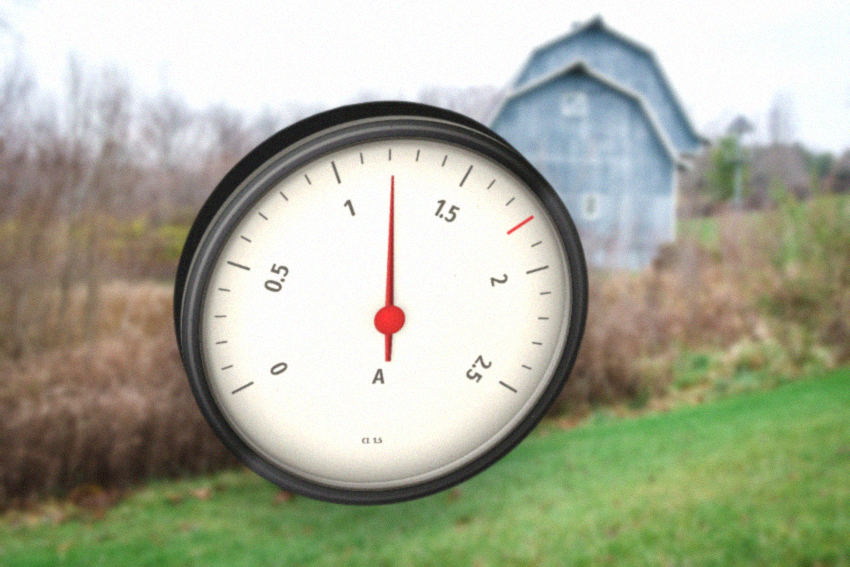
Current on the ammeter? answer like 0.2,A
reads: 1.2,A
